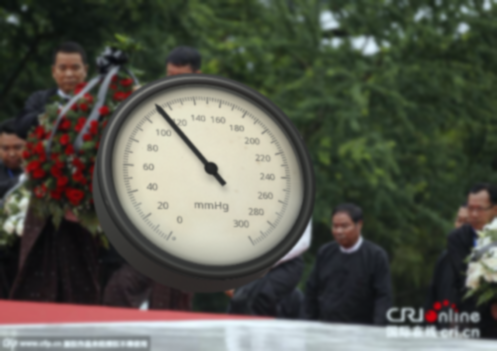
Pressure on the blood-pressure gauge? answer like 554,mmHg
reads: 110,mmHg
